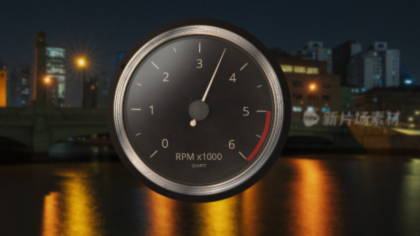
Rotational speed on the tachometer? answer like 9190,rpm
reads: 3500,rpm
